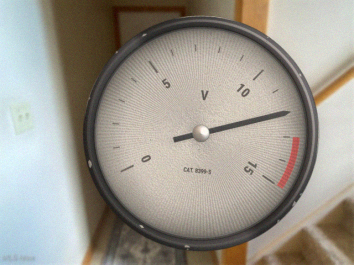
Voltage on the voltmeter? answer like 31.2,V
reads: 12,V
